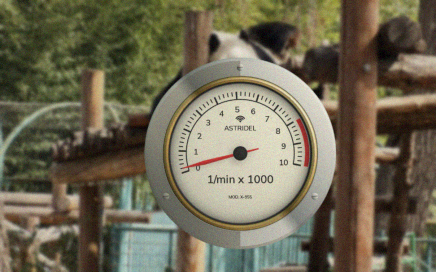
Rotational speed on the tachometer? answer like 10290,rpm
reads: 200,rpm
